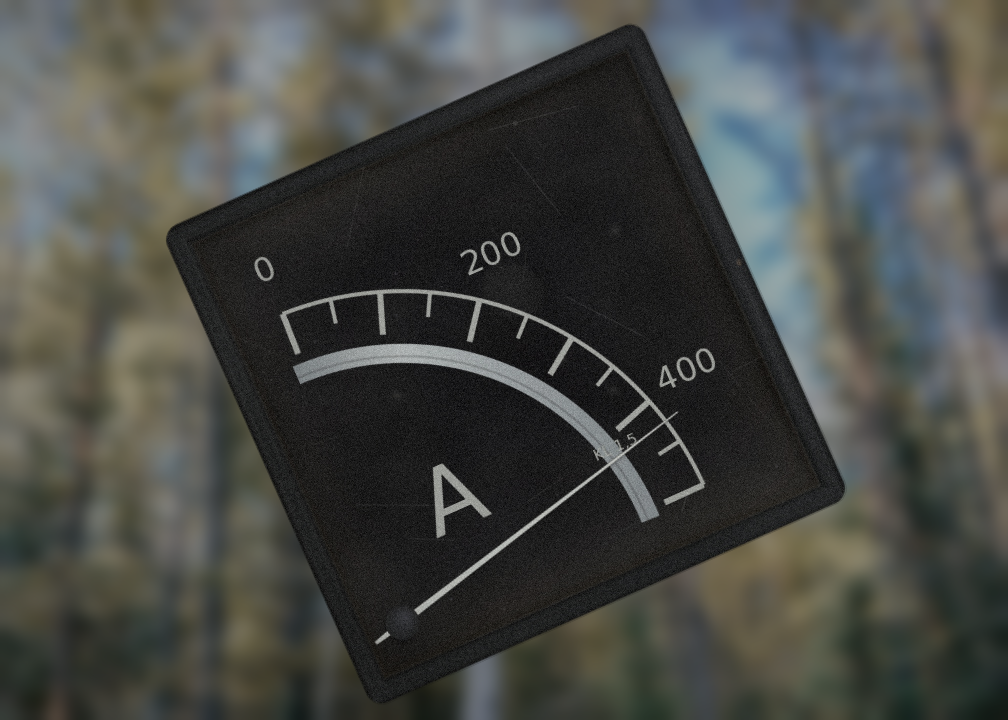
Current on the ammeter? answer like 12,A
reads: 425,A
